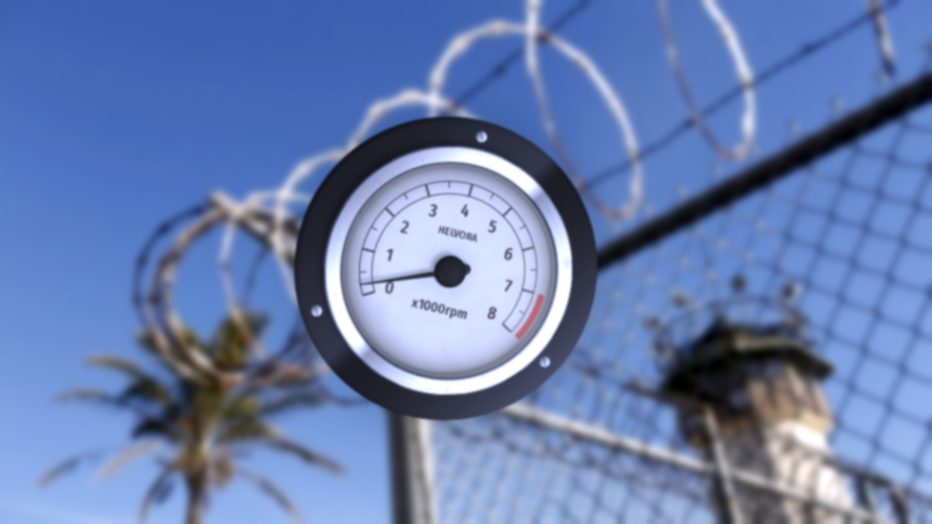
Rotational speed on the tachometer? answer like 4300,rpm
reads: 250,rpm
